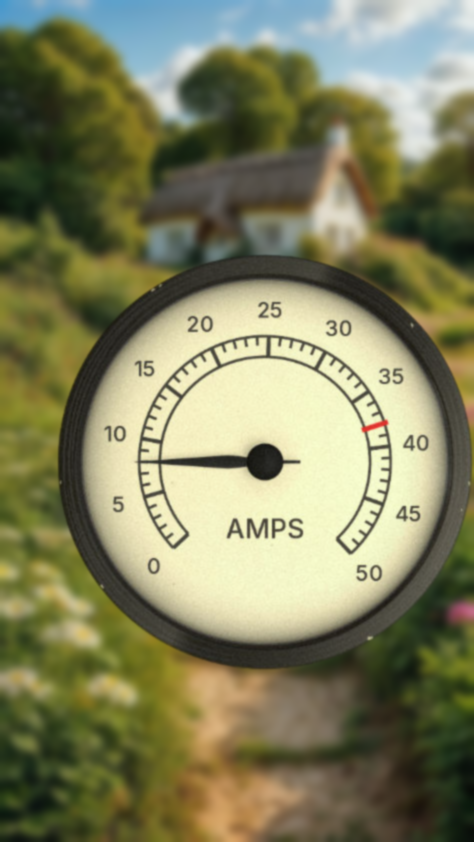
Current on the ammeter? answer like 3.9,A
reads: 8,A
